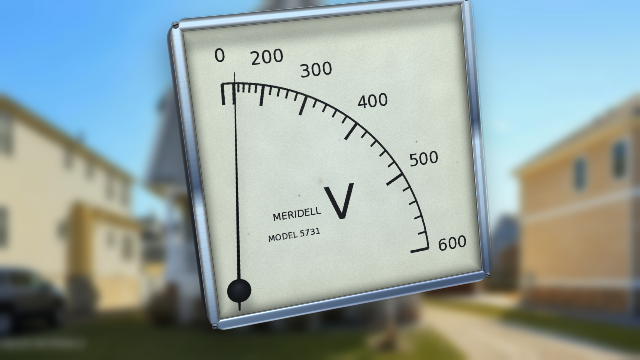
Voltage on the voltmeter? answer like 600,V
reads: 100,V
